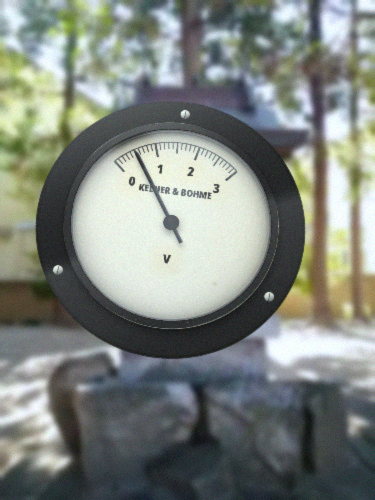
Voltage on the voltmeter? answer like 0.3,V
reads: 0.5,V
